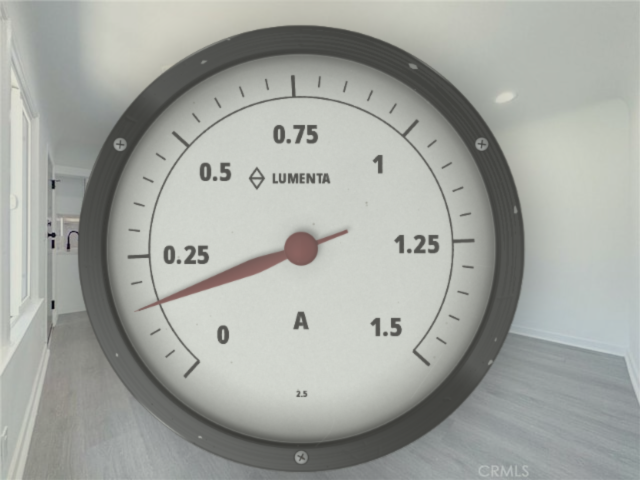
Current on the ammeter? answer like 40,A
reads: 0.15,A
